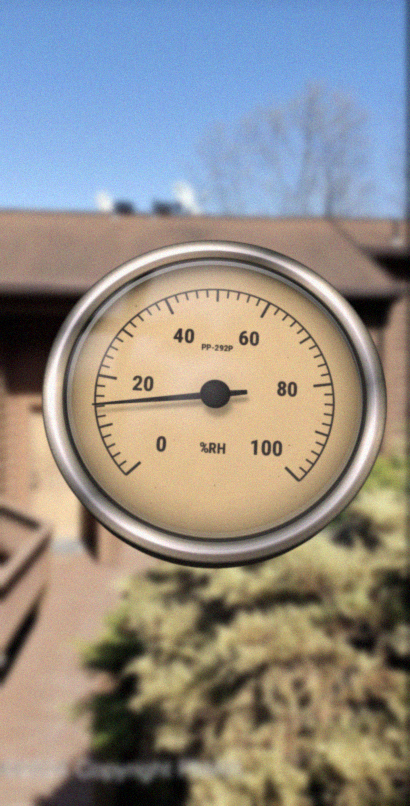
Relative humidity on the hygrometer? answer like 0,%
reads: 14,%
